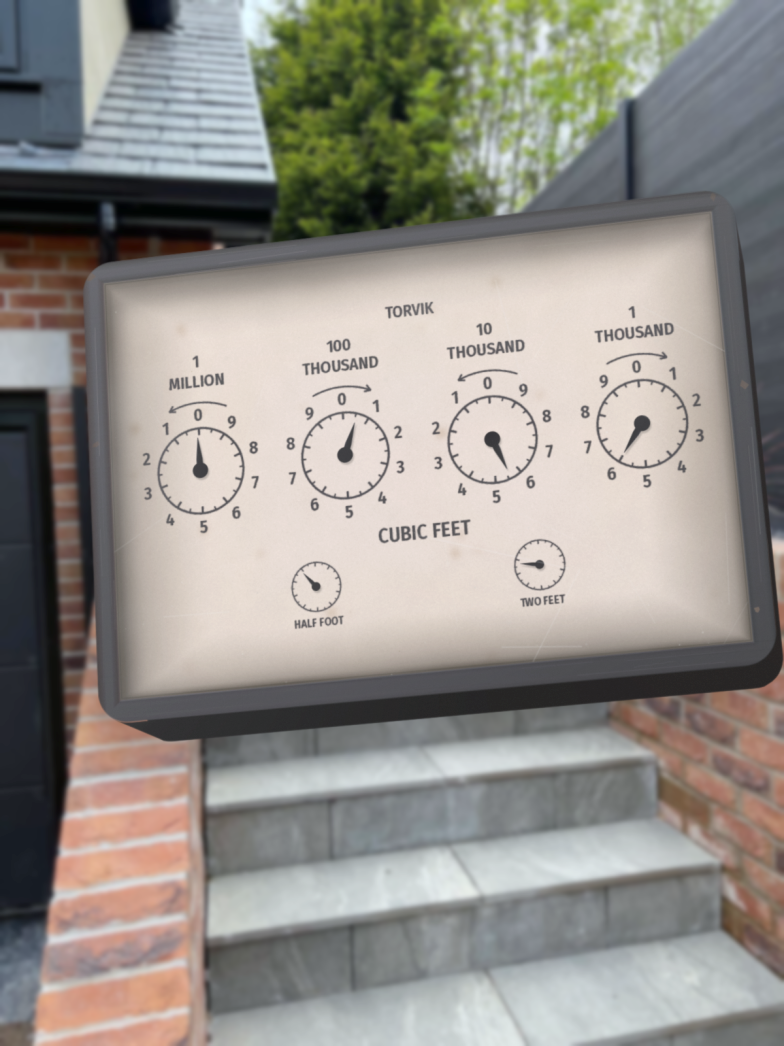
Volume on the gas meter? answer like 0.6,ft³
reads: 5600,ft³
